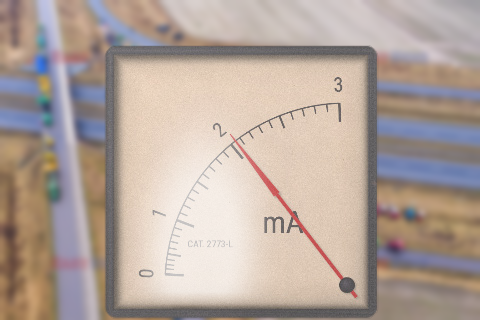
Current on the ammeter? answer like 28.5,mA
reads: 2.05,mA
